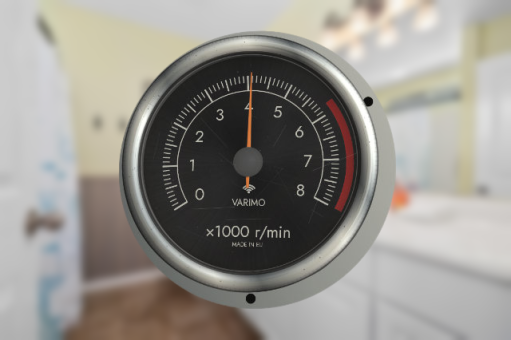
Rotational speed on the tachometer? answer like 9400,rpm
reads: 4100,rpm
